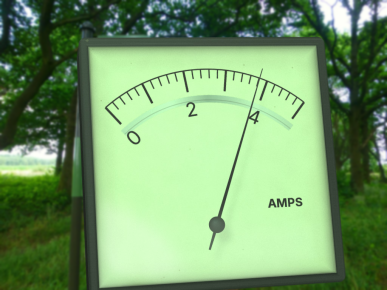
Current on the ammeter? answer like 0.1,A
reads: 3.8,A
